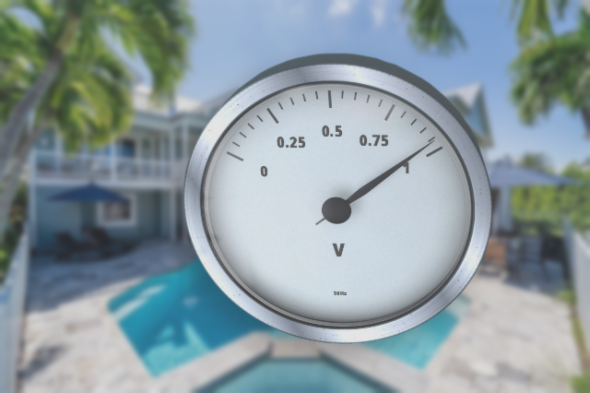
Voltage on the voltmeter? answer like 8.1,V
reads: 0.95,V
